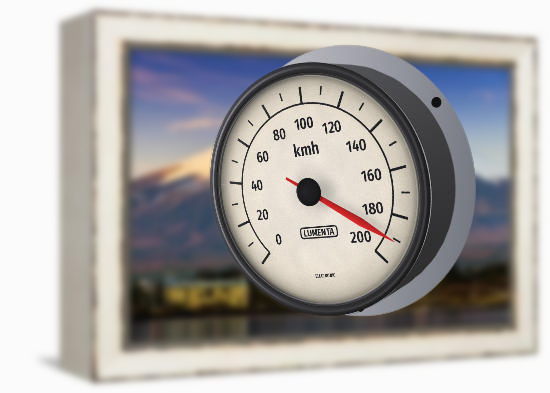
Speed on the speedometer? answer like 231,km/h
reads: 190,km/h
